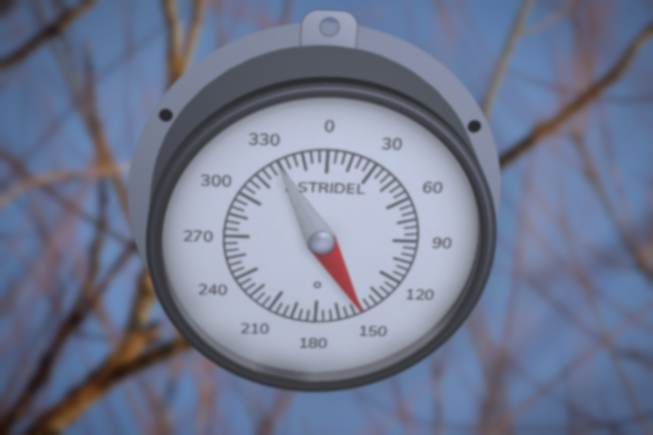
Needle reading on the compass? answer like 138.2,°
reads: 150,°
